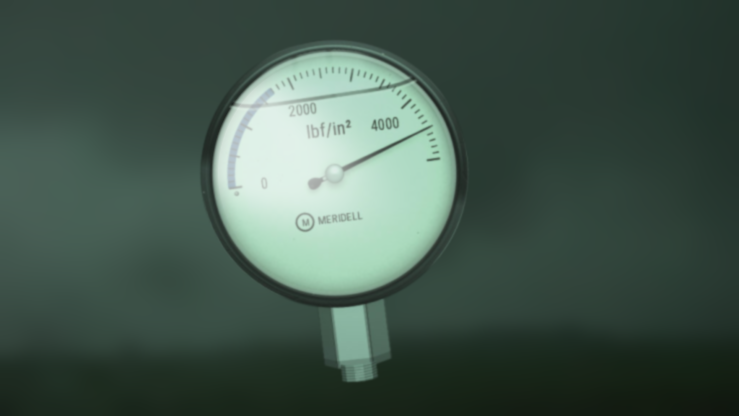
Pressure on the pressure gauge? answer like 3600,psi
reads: 4500,psi
